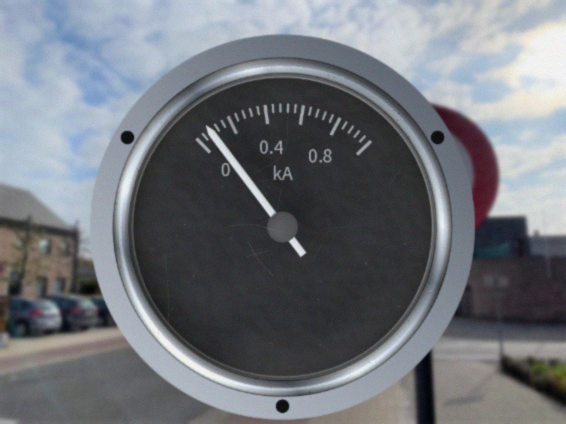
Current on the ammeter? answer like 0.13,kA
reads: 0.08,kA
